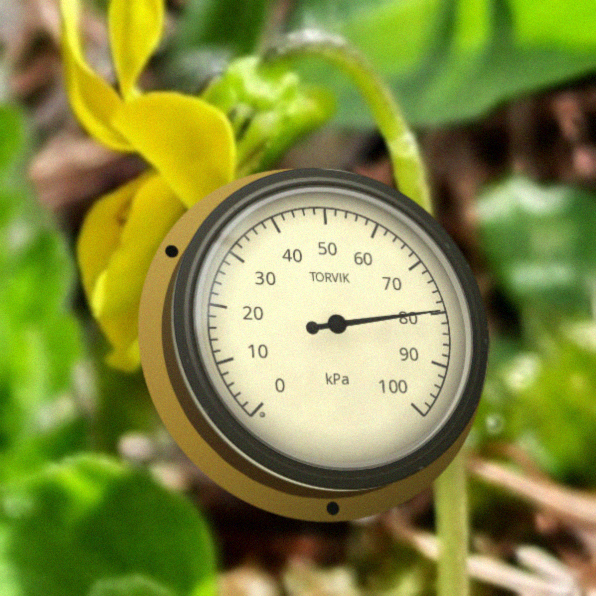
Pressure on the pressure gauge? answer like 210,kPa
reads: 80,kPa
